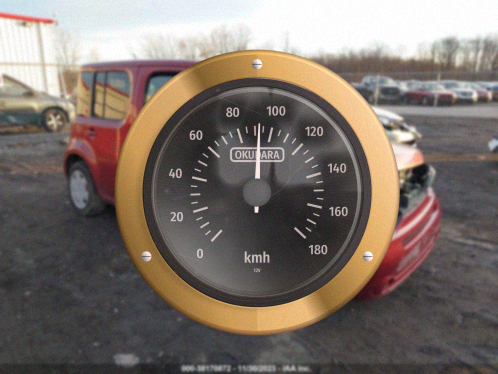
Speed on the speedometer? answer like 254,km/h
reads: 92.5,km/h
